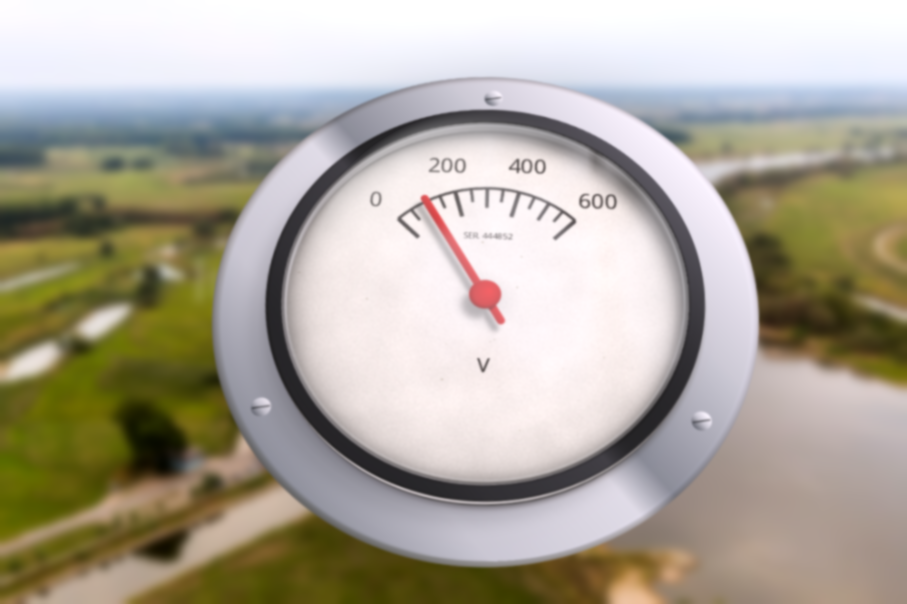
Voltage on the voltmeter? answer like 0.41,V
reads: 100,V
